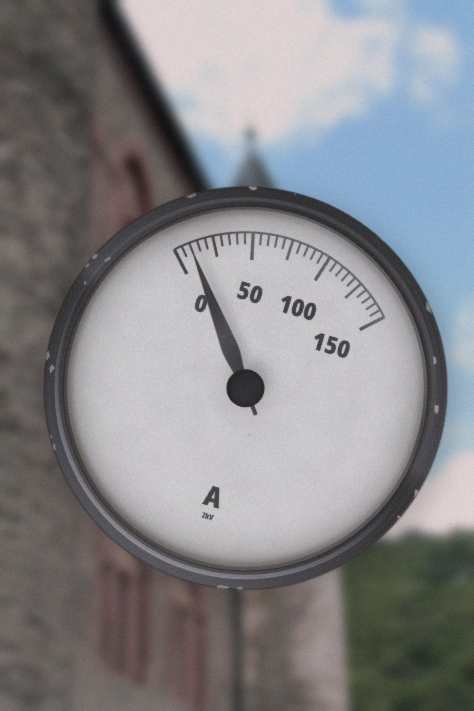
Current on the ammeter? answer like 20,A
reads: 10,A
